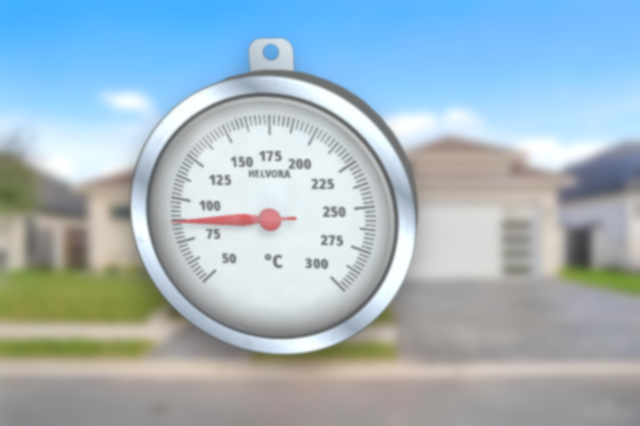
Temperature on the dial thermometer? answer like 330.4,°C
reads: 87.5,°C
